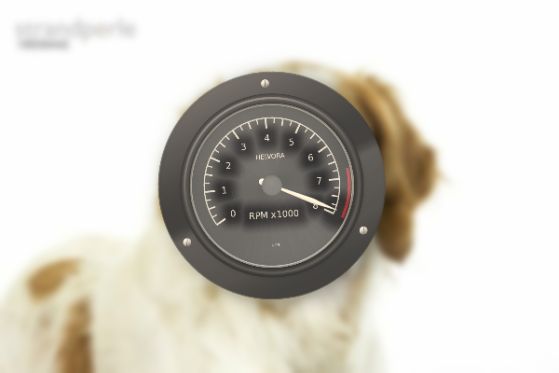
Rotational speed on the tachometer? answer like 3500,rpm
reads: 7875,rpm
